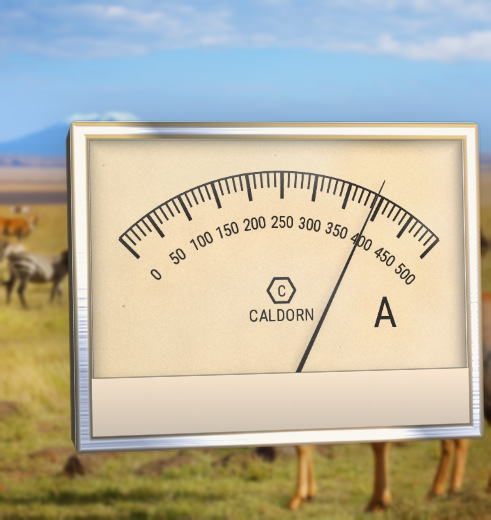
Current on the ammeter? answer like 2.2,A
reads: 390,A
